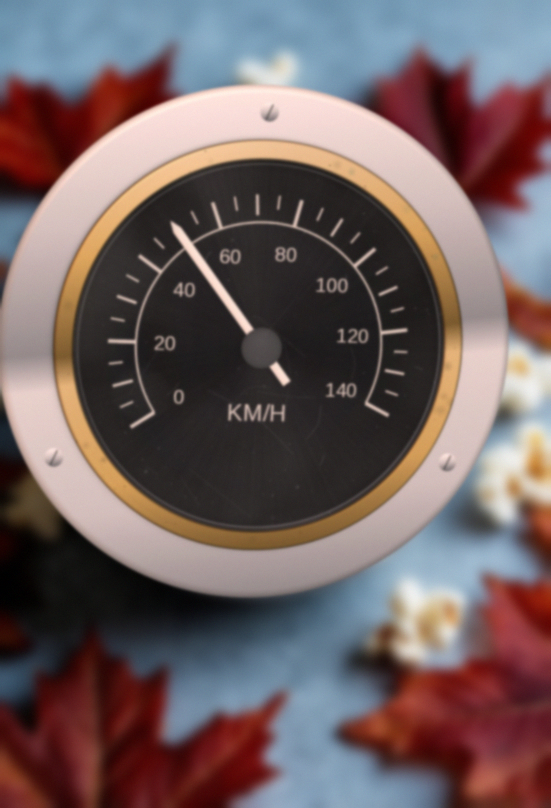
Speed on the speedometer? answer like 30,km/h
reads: 50,km/h
